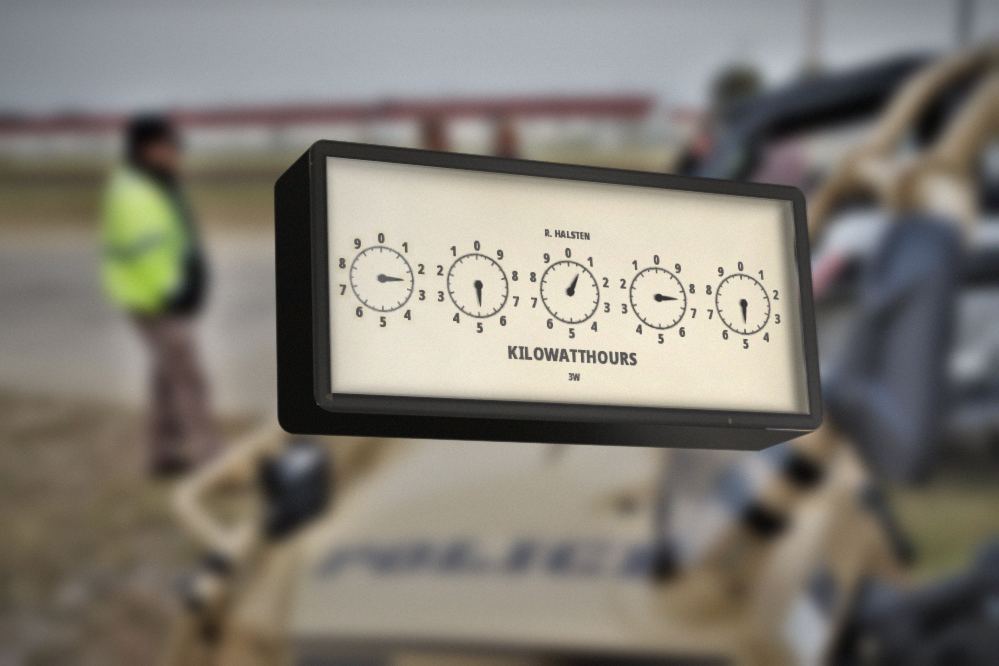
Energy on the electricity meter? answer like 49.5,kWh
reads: 25075,kWh
